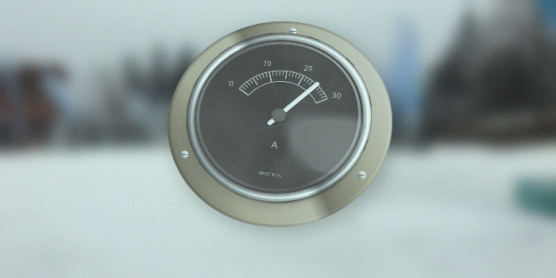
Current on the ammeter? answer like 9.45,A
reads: 25,A
